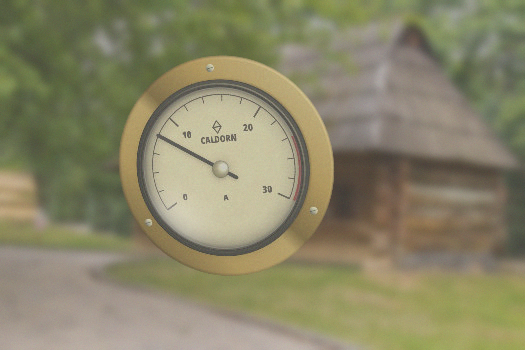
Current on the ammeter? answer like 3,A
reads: 8,A
